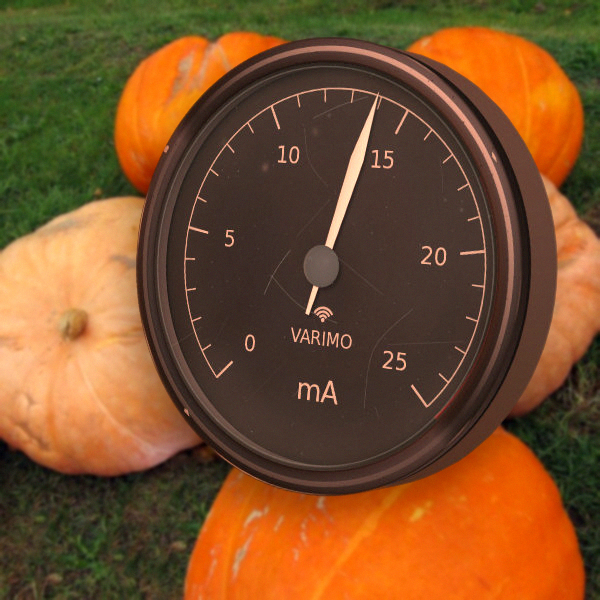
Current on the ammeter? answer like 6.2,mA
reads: 14,mA
